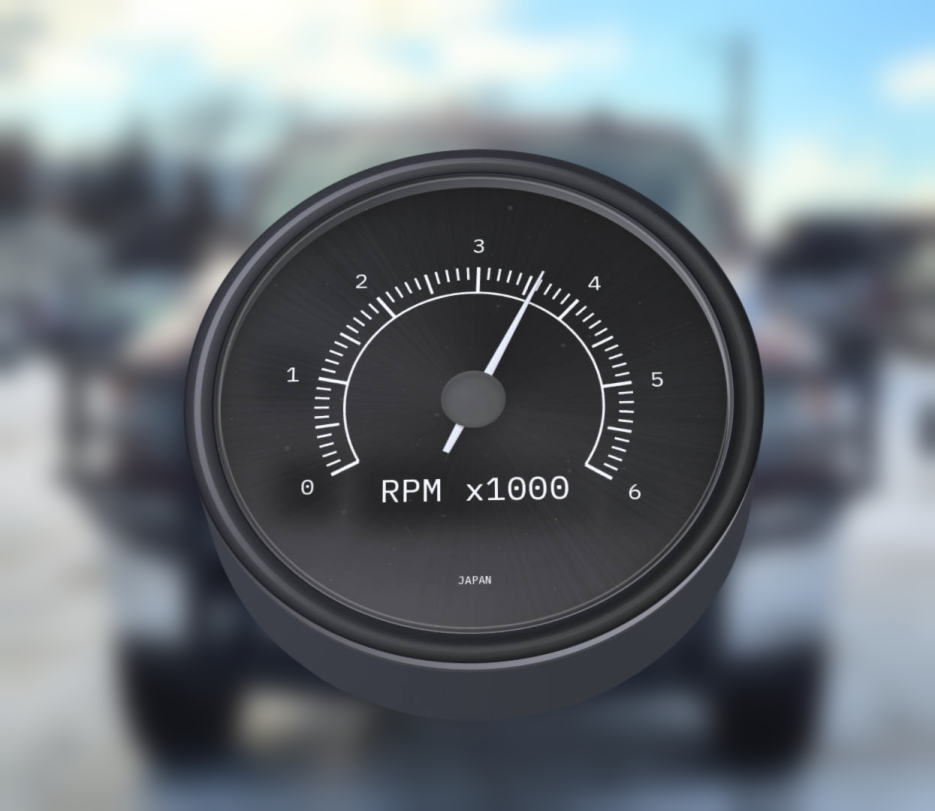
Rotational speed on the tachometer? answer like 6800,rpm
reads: 3600,rpm
